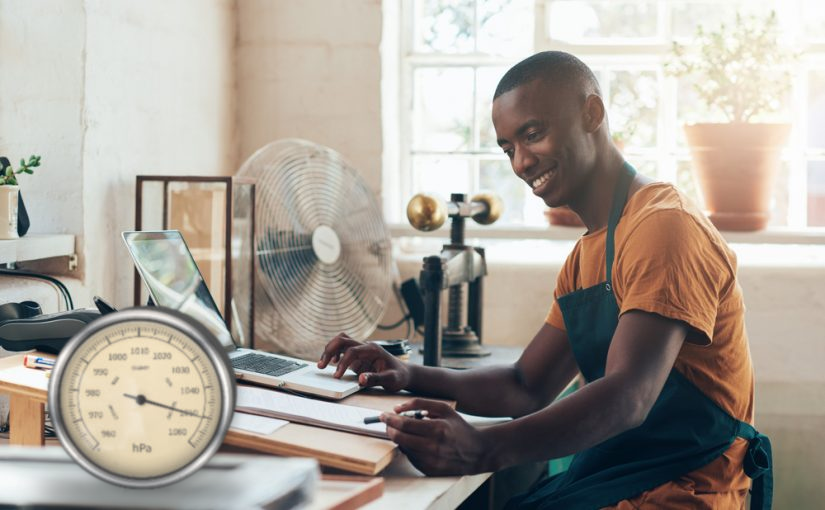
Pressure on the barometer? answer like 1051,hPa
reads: 1050,hPa
